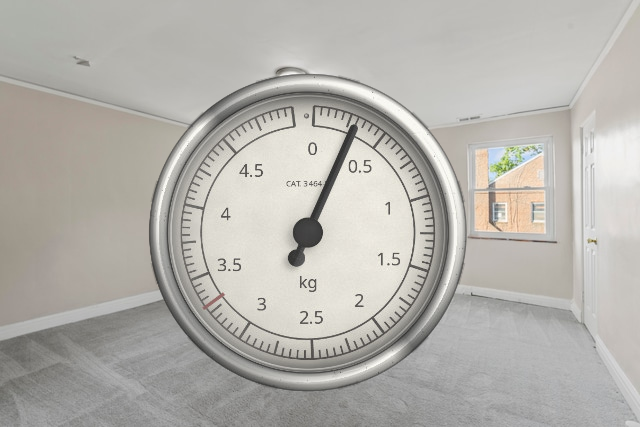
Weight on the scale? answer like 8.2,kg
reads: 0.3,kg
